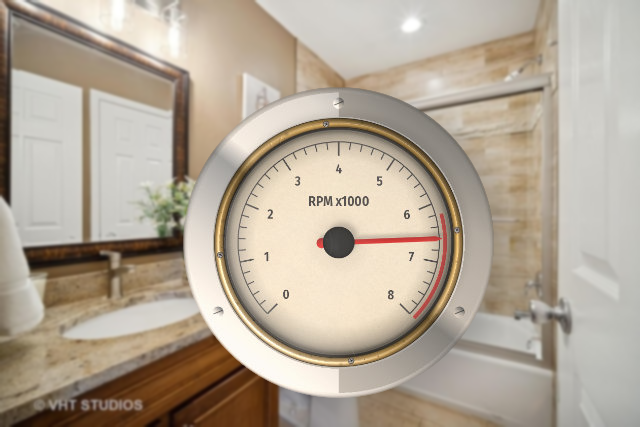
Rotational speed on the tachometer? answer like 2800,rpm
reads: 6600,rpm
